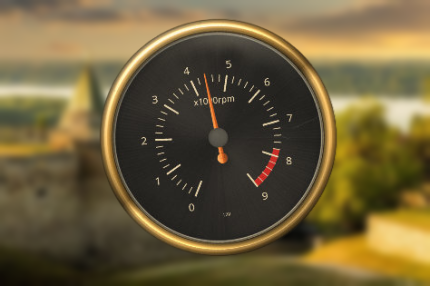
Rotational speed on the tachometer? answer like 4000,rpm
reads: 4400,rpm
